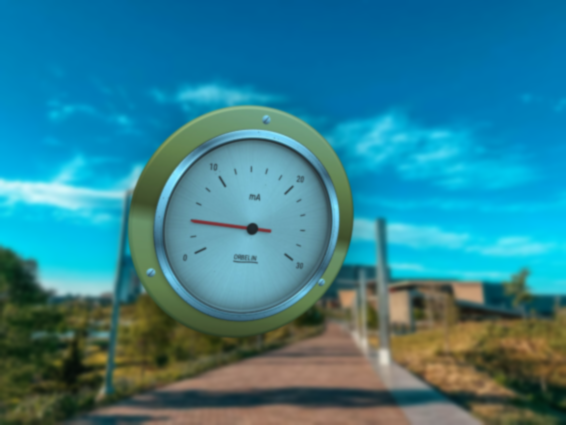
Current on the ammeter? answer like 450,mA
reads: 4,mA
